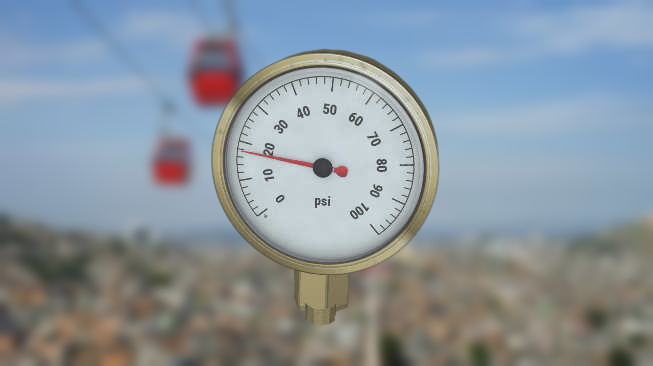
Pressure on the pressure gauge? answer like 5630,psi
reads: 18,psi
